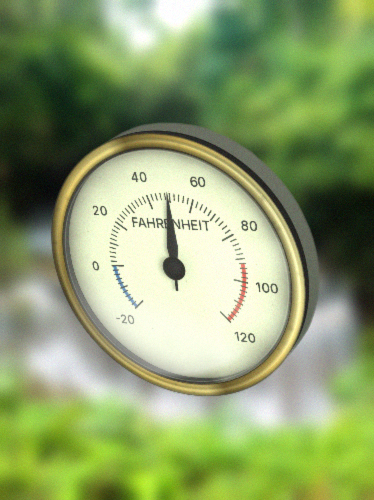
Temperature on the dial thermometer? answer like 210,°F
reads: 50,°F
